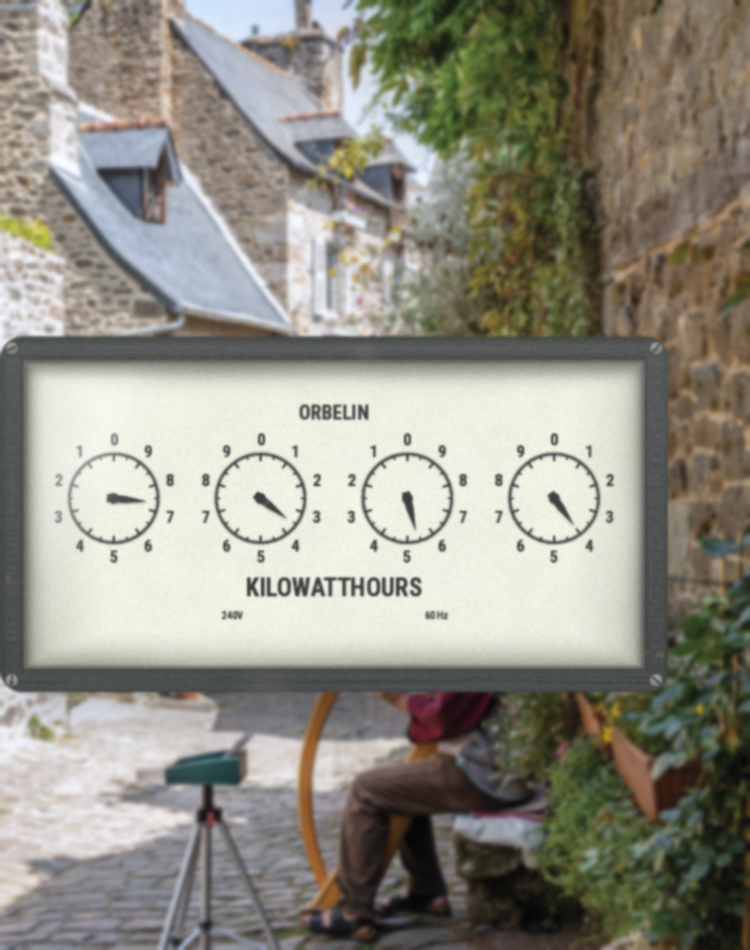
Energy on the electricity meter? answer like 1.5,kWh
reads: 7354,kWh
